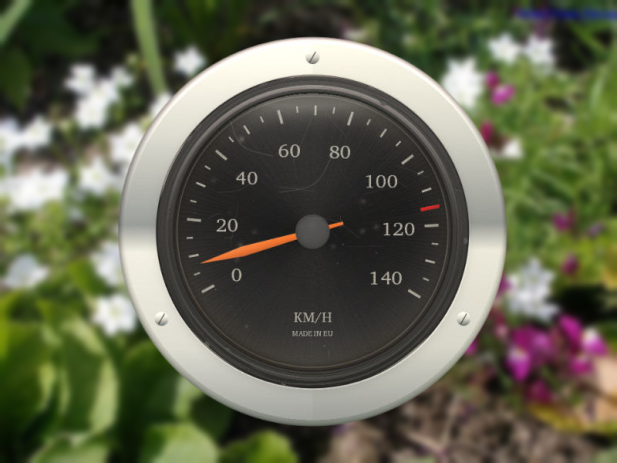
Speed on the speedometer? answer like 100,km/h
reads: 7.5,km/h
